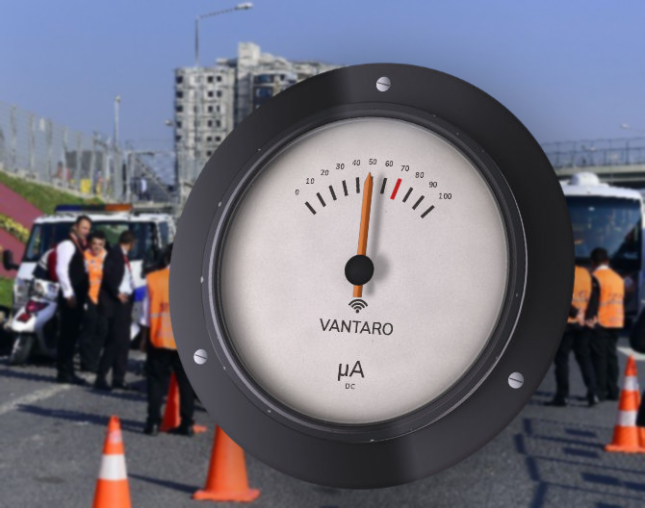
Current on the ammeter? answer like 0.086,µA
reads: 50,µA
